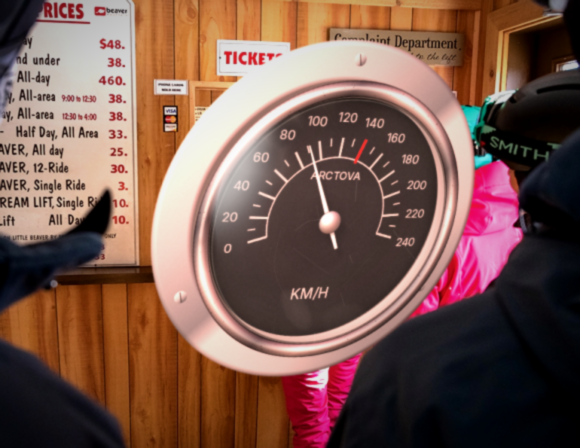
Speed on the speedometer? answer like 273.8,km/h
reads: 90,km/h
